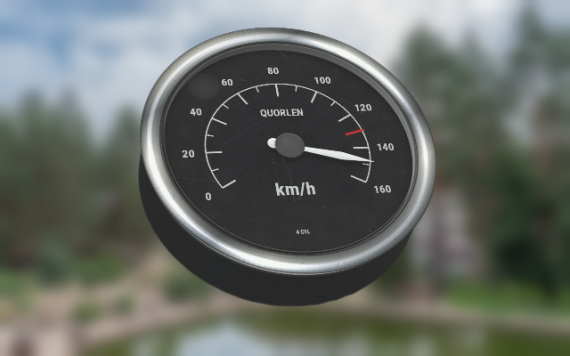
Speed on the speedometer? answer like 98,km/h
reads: 150,km/h
